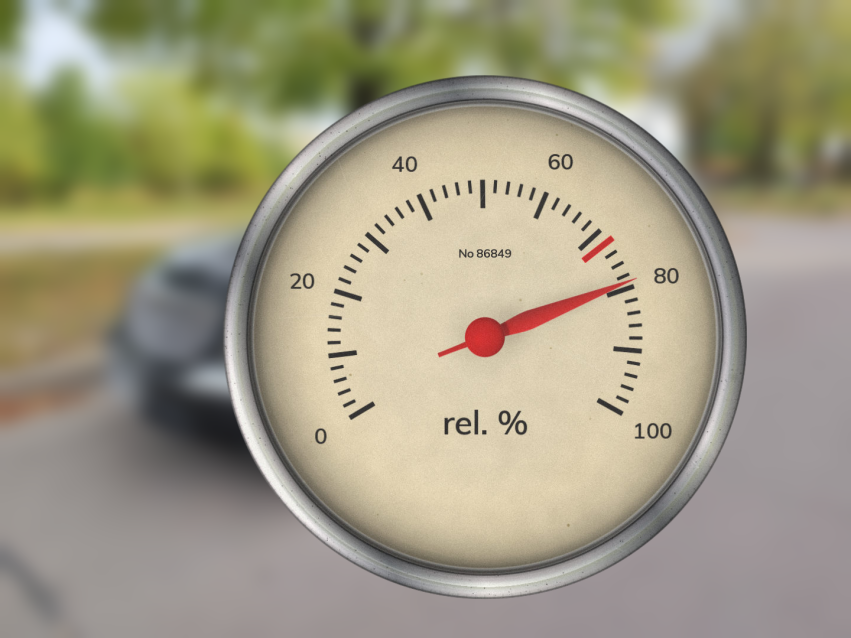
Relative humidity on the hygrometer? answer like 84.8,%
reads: 79,%
